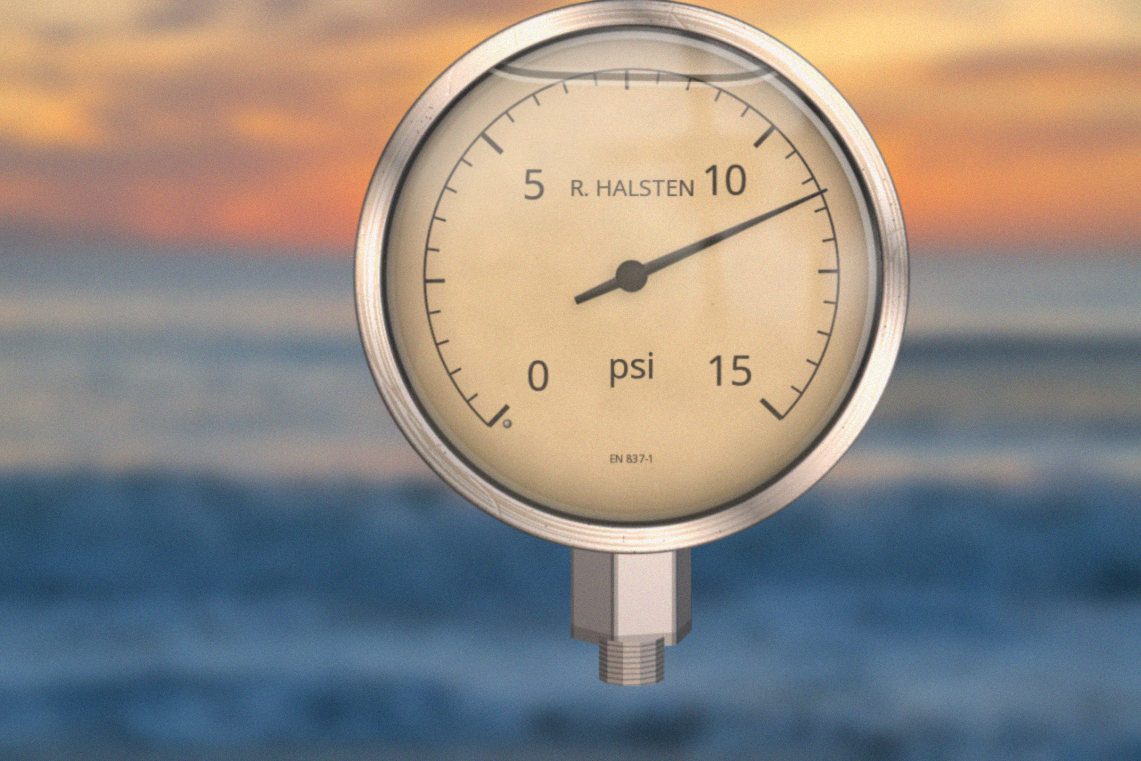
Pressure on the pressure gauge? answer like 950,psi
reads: 11.25,psi
